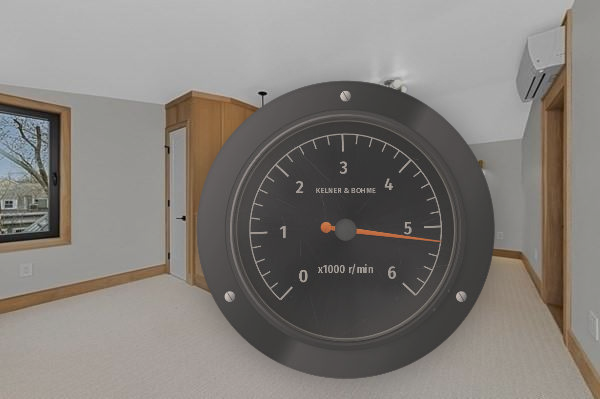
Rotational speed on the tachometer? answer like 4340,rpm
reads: 5200,rpm
